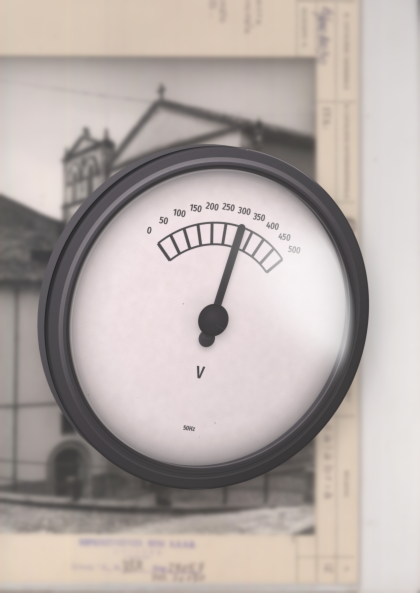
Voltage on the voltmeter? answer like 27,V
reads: 300,V
